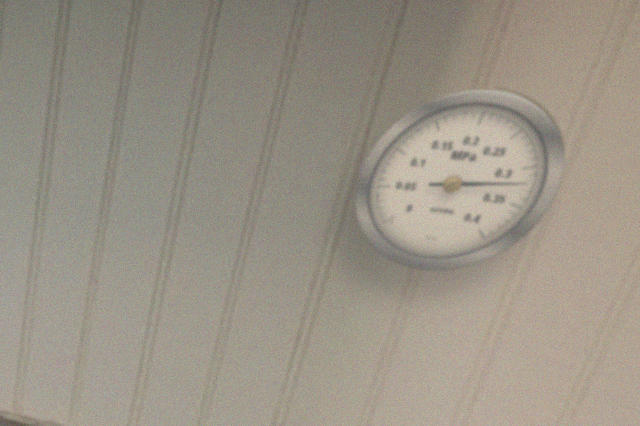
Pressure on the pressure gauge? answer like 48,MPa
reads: 0.32,MPa
